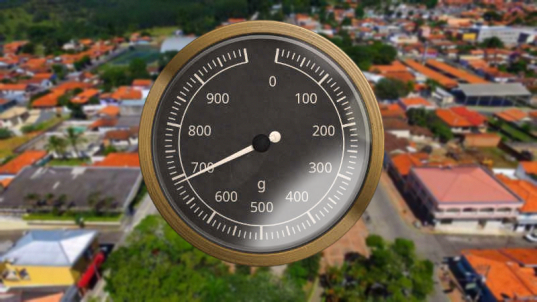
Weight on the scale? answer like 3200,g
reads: 690,g
